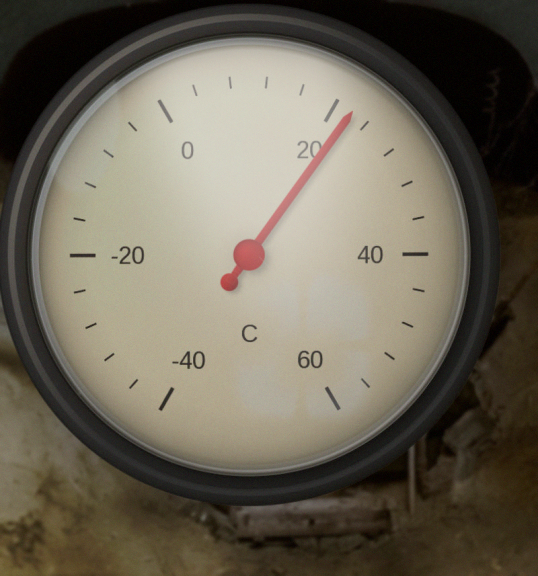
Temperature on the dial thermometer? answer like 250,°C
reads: 22,°C
